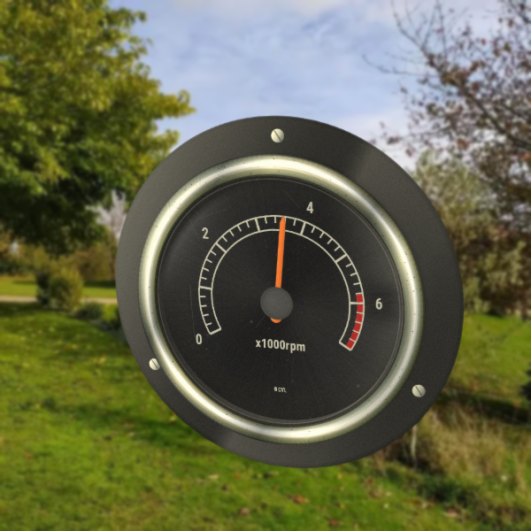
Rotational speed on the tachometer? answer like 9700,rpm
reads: 3600,rpm
